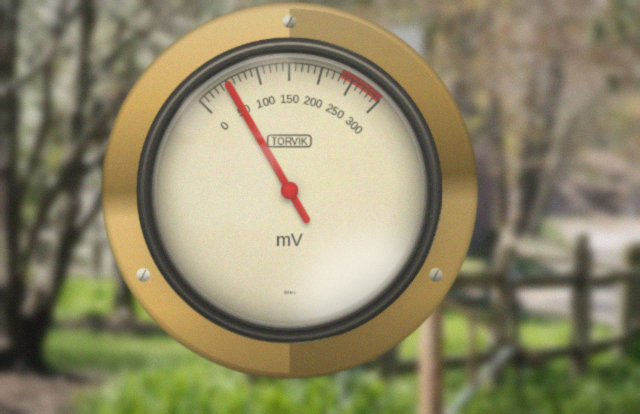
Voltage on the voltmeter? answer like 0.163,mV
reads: 50,mV
